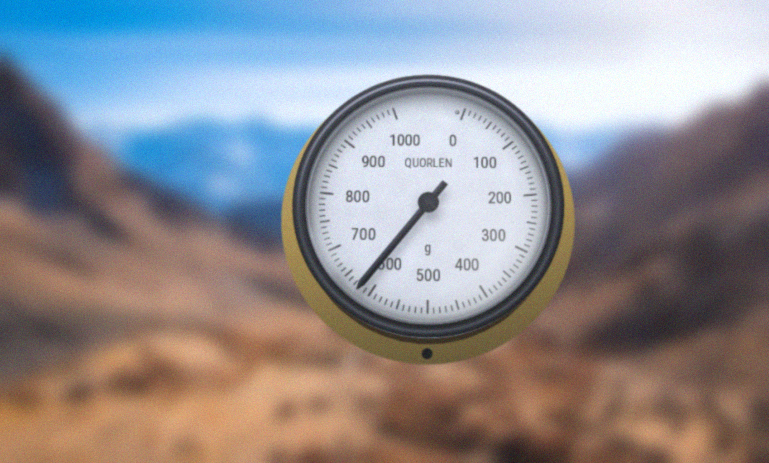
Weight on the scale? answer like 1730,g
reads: 620,g
